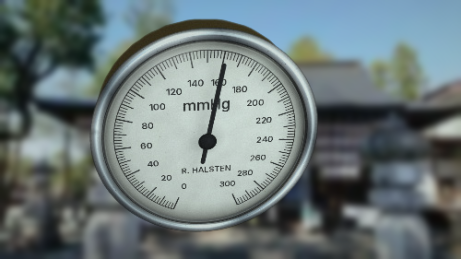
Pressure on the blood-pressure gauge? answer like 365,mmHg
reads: 160,mmHg
